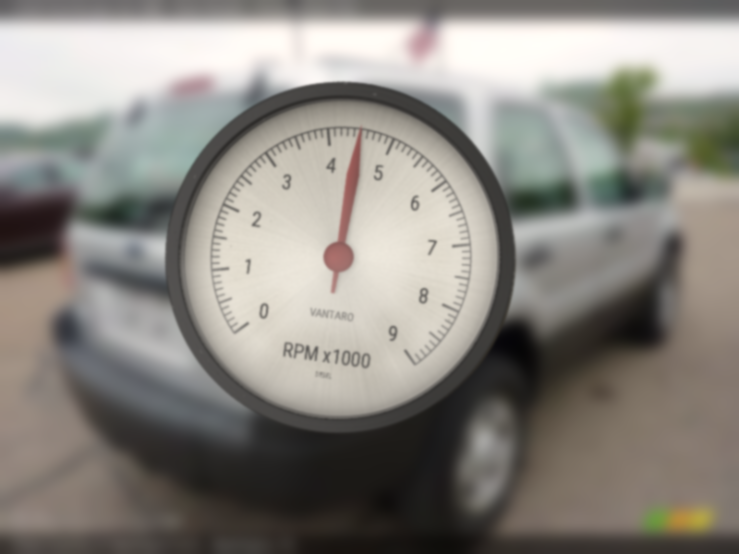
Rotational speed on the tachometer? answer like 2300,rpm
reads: 4500,rpm
